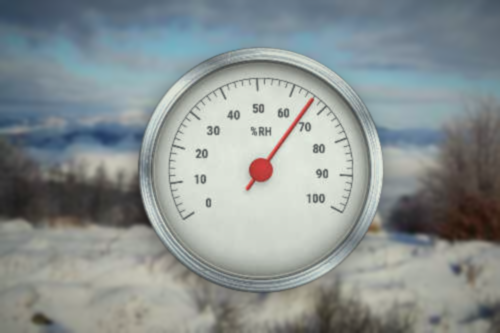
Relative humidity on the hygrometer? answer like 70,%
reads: 66,%
